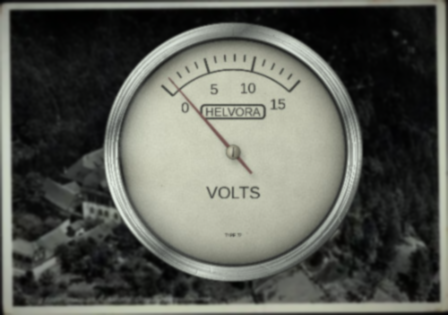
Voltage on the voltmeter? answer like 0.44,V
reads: 1,V
